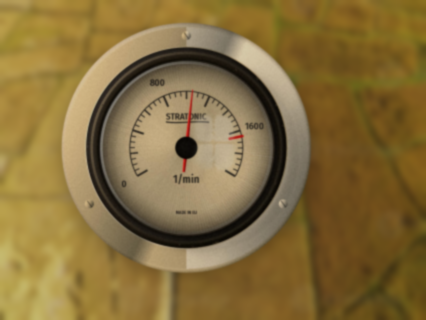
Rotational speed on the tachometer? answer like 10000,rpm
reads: 1050,rpm
